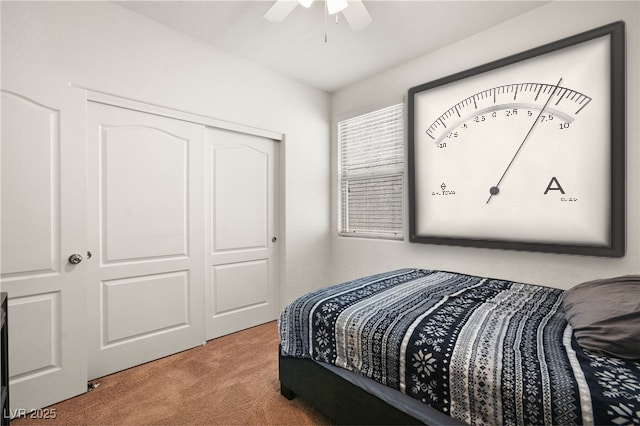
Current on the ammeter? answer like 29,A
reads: 6.5,A
